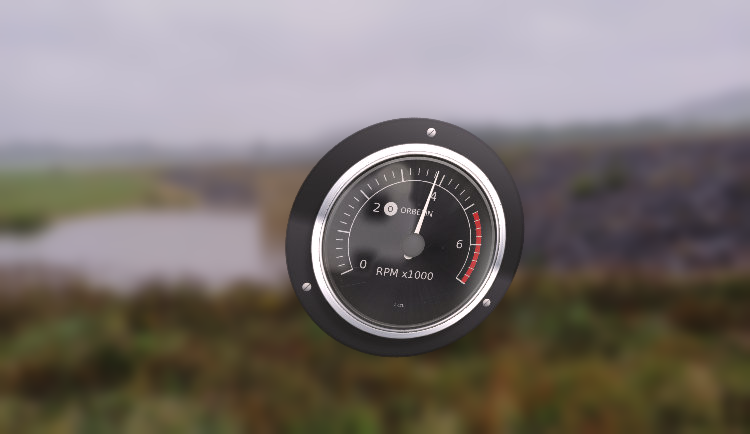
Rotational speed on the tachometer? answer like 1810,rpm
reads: 3800,rpm
